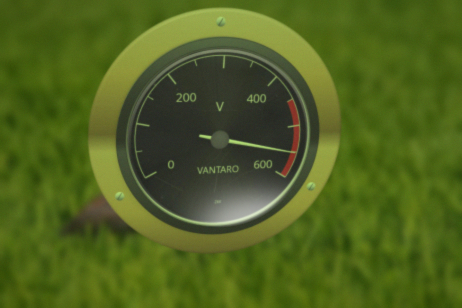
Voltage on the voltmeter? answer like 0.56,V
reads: 550,V
